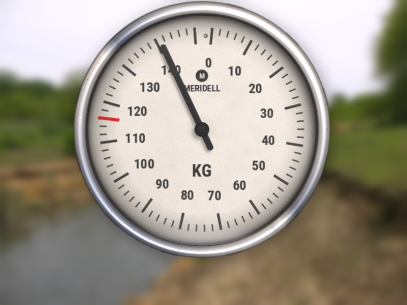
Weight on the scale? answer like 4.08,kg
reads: 141,kg
